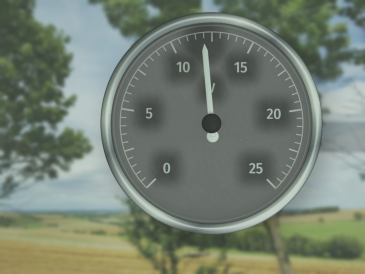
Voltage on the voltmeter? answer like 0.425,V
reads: 12,V
